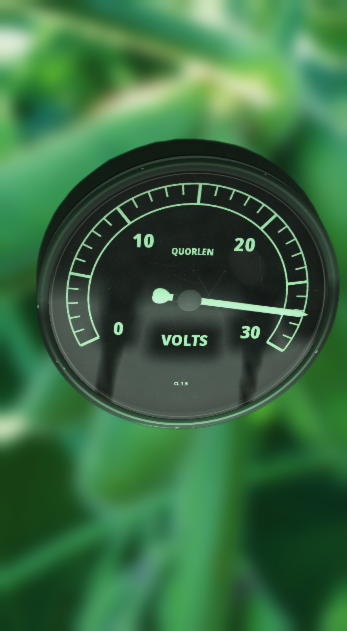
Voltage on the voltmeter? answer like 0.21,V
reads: 27,V
